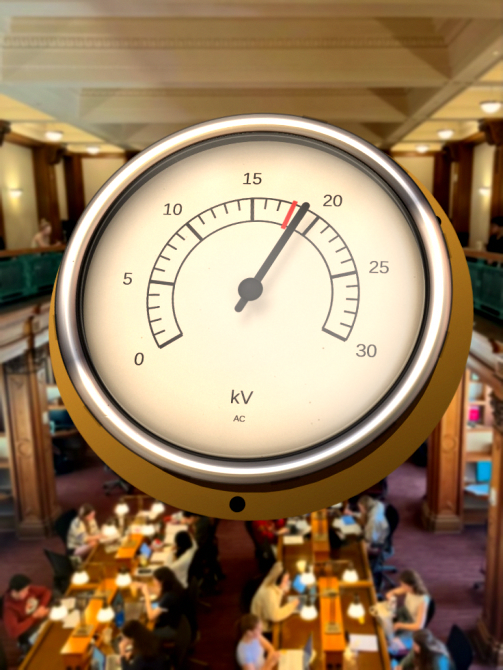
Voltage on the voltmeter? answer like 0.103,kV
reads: 19,kV
